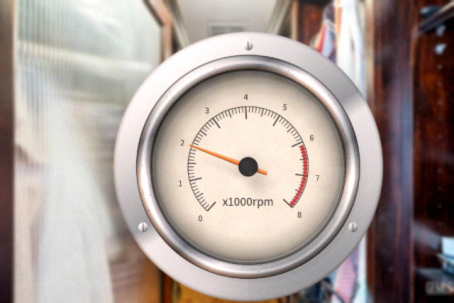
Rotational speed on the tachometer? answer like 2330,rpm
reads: 2000,rpm
